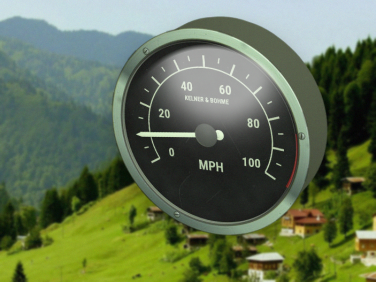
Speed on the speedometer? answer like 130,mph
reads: 10,mph
